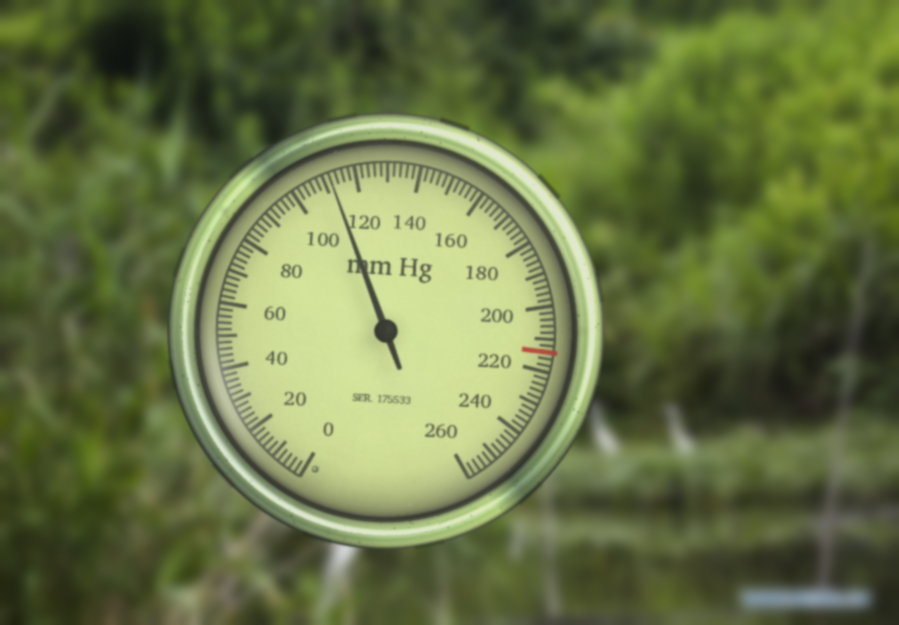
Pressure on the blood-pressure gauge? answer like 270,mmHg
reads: 112,mmHg
